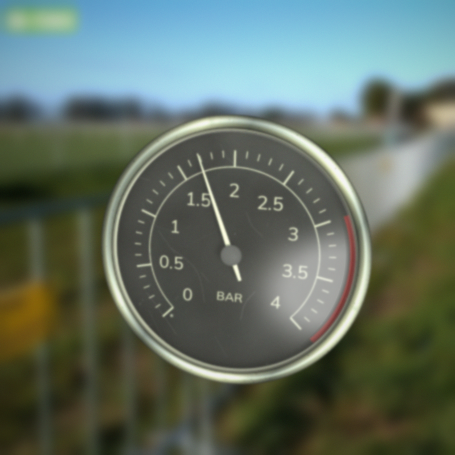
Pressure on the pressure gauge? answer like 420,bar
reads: 1.7,bar
